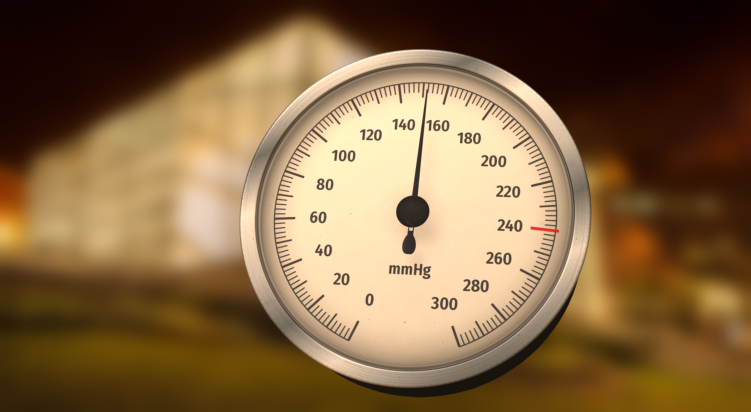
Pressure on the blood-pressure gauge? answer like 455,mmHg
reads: 152,mmHg
